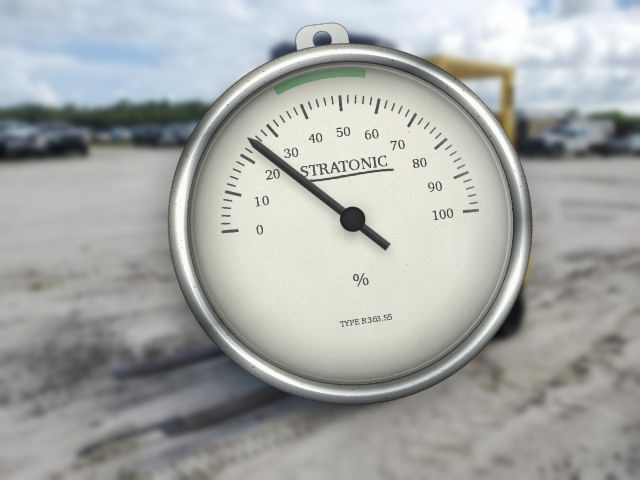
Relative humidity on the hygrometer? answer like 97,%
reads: 24,%
